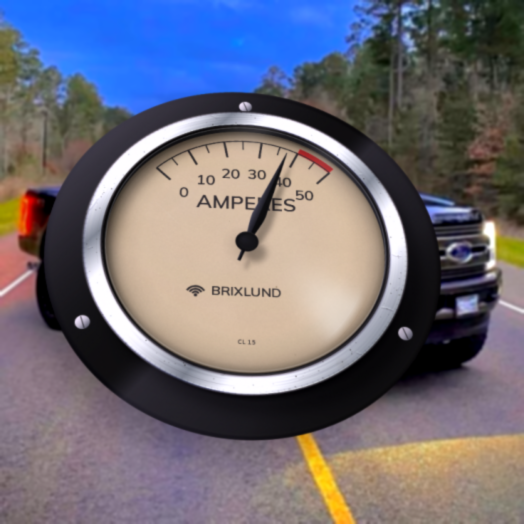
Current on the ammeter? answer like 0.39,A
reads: 37.5,A
